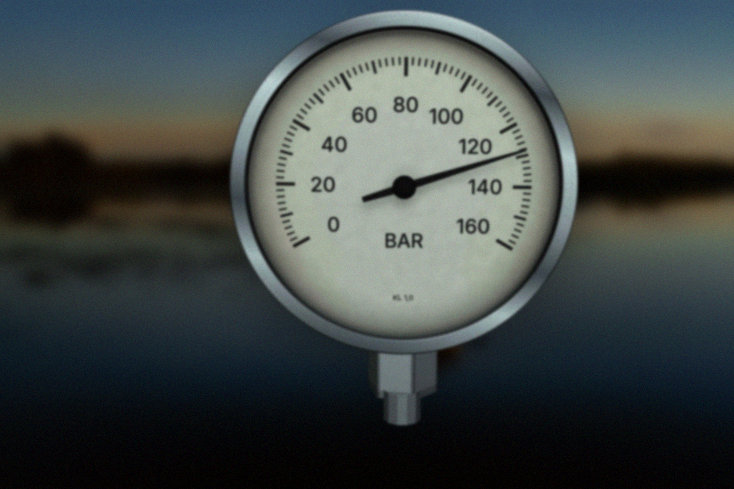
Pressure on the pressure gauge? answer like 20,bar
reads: 128,bar
